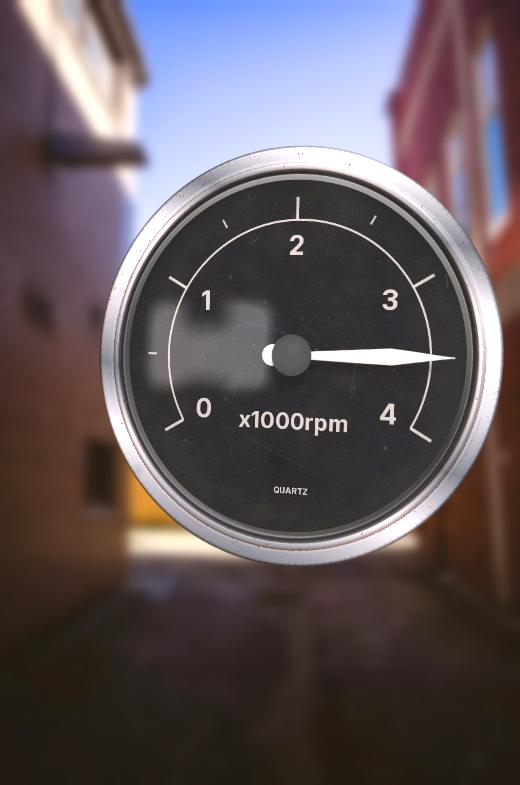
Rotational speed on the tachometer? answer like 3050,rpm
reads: 3500,rpm
